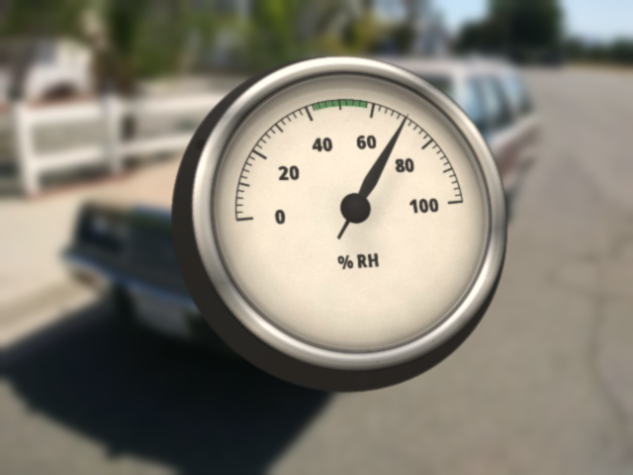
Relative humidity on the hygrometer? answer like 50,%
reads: 70,%
